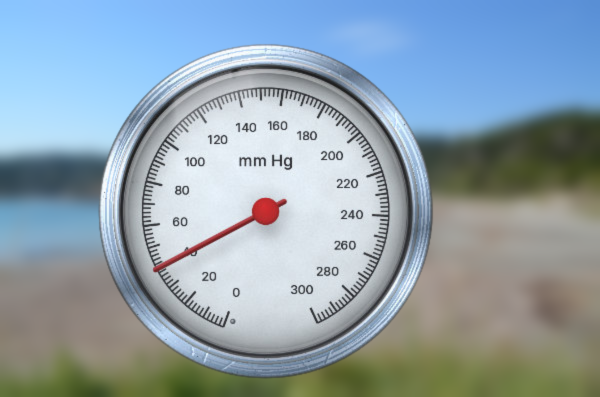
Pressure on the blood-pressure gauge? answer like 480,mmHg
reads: 40,mmHg
